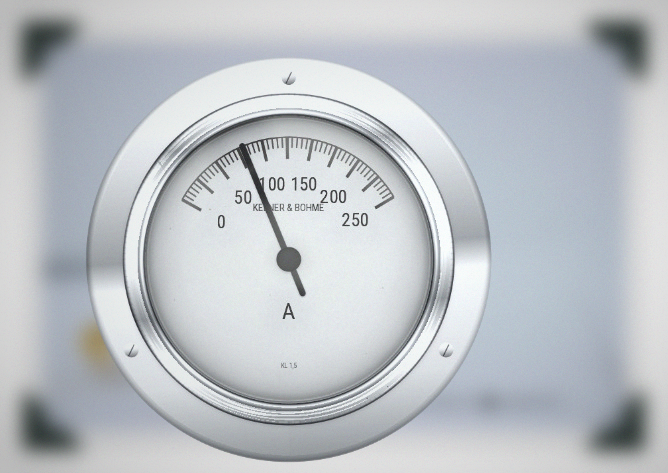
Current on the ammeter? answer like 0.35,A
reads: 80,A
